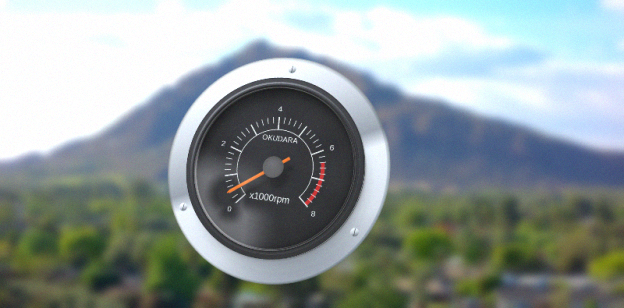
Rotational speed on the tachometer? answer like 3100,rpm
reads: 400,rpm
